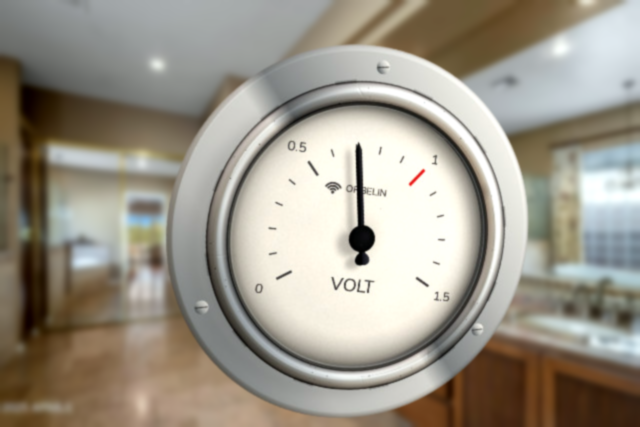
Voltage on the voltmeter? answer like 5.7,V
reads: 0.7,V
